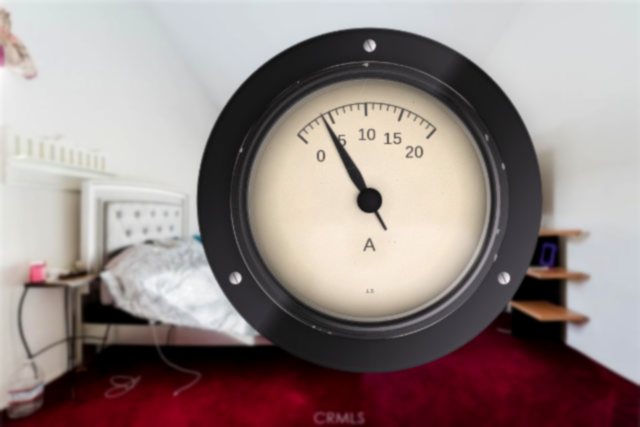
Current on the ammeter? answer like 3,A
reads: 4,A
